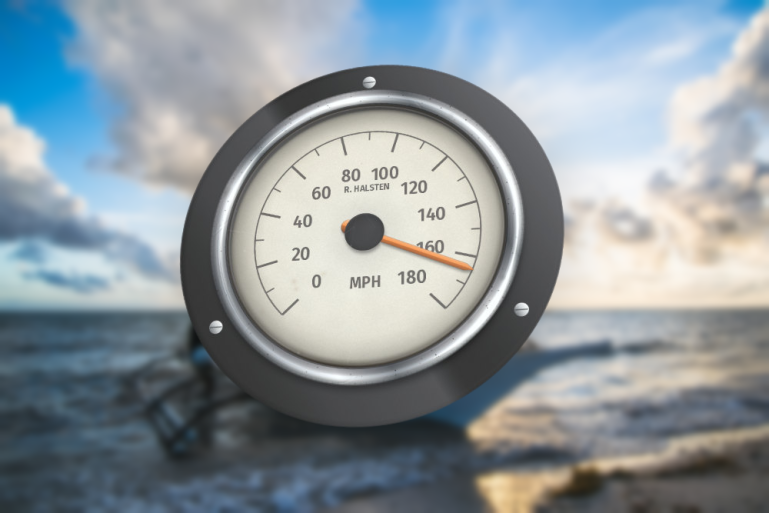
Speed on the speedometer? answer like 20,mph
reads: 165,mph
